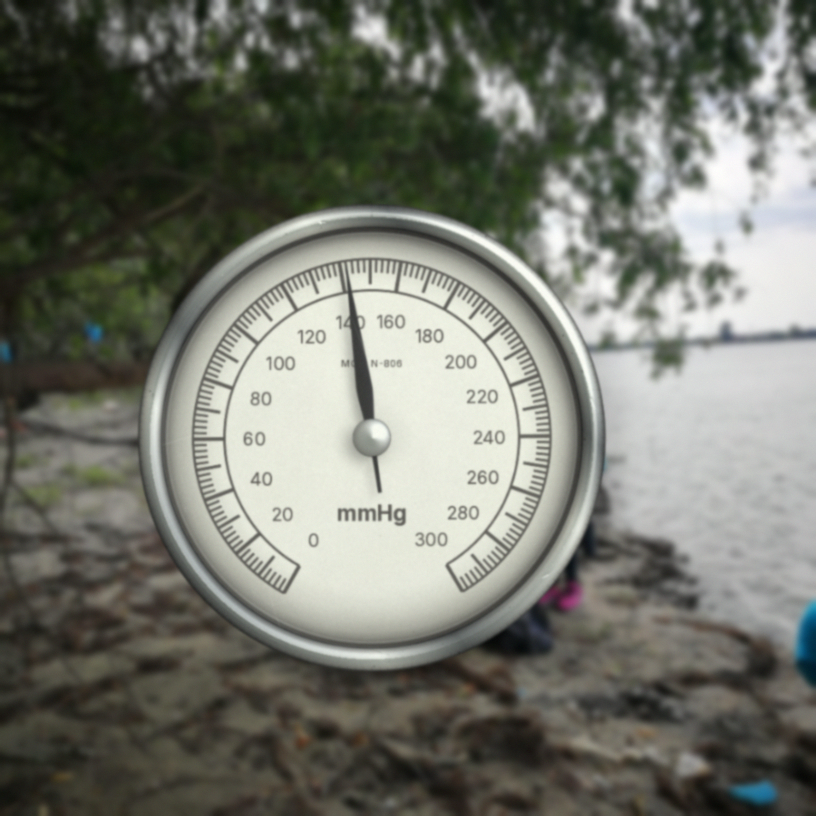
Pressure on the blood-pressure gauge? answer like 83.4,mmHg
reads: 142,mmHg
